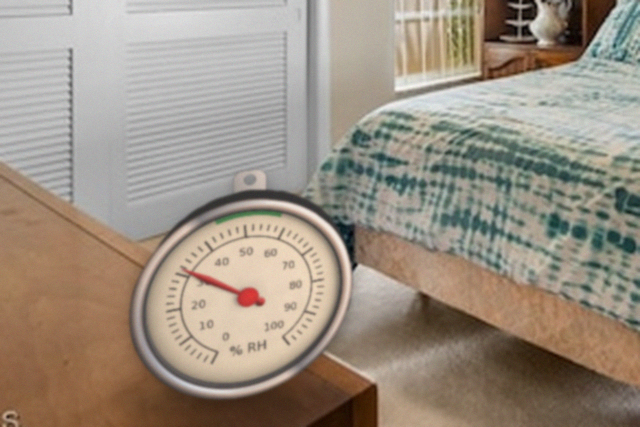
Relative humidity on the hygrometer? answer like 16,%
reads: 32,%
